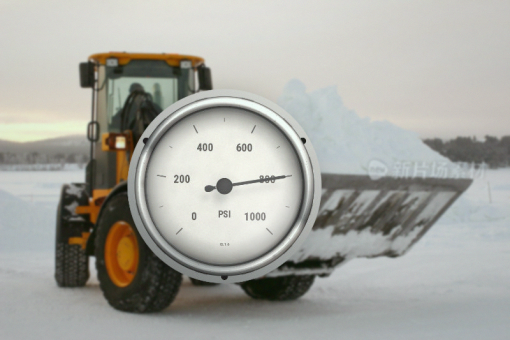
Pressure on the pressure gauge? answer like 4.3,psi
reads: 800,psi
